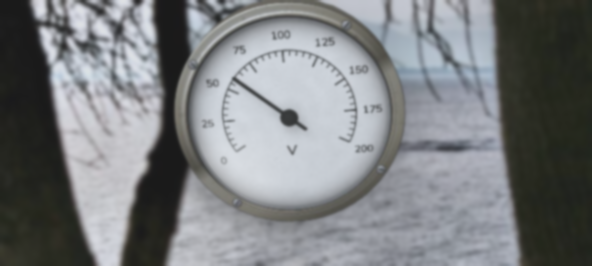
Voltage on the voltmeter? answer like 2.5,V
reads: 60,V
